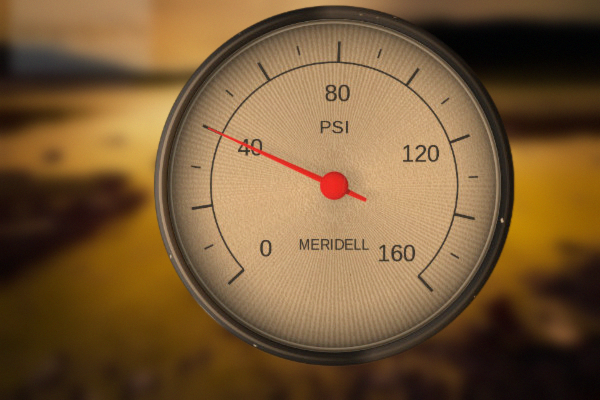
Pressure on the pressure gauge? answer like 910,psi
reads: 40,psi
